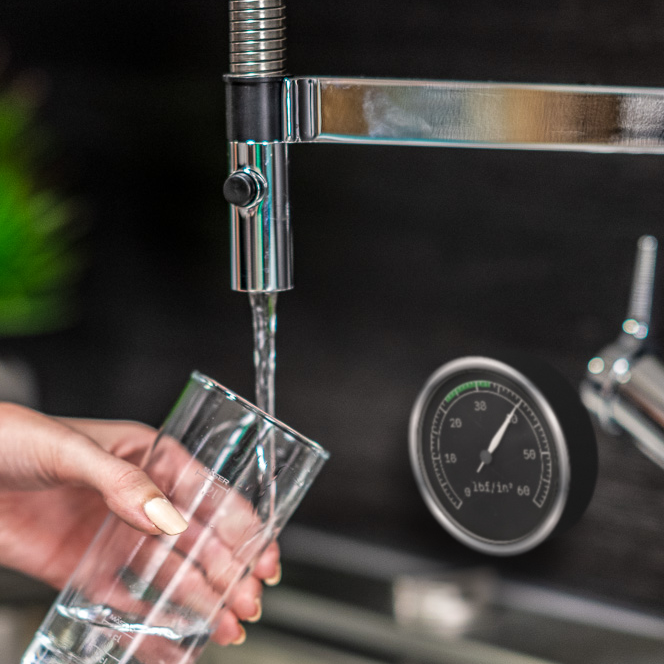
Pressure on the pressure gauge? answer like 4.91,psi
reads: 40,psi
